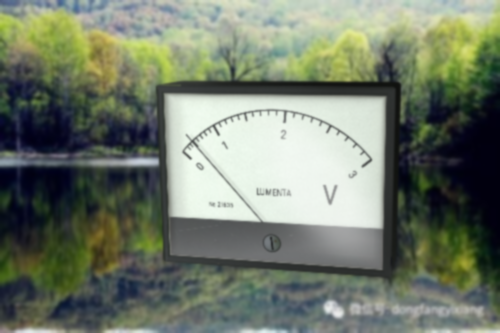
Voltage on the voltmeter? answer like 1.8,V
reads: 0.5,V
